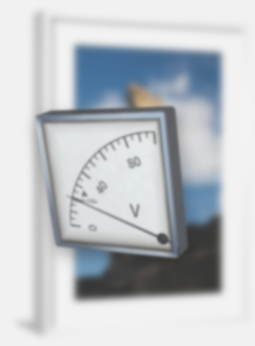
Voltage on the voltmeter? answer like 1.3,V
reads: 20,V
